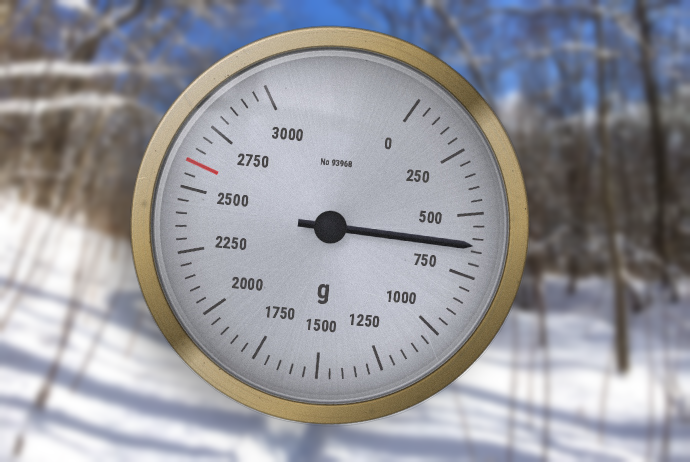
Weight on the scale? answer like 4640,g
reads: 625,g
